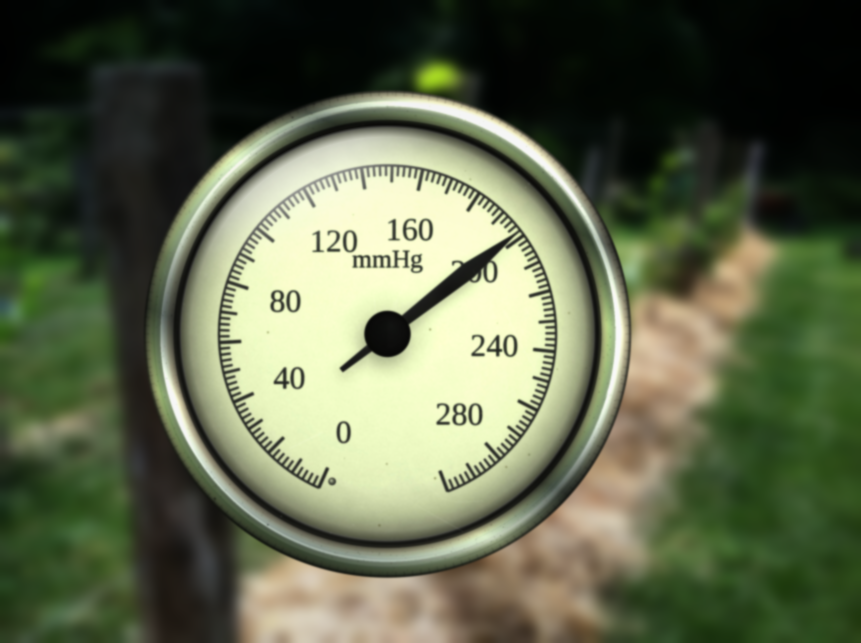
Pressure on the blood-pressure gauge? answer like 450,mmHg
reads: 198,mmHg
